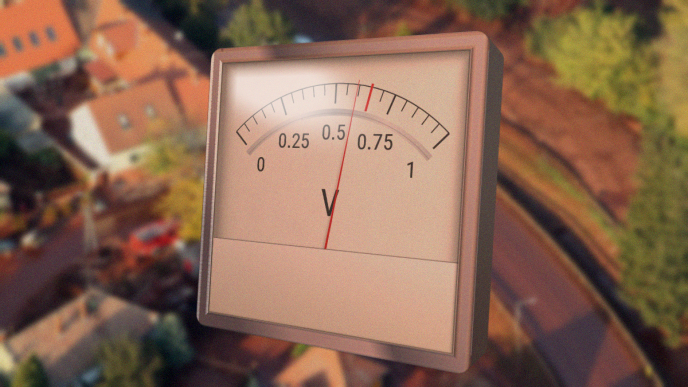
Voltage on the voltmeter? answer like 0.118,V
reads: 0.6,V
